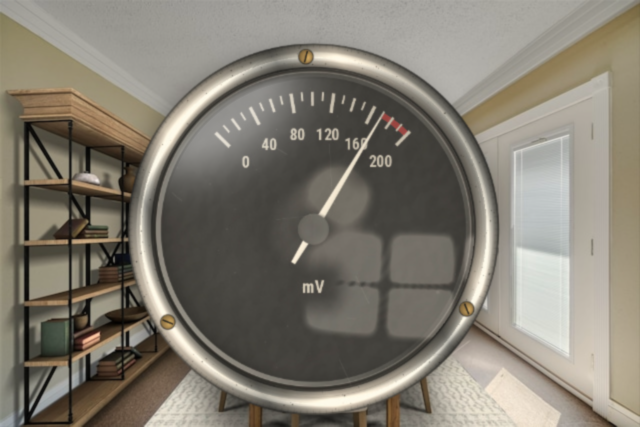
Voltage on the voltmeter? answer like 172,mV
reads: 170,mV
